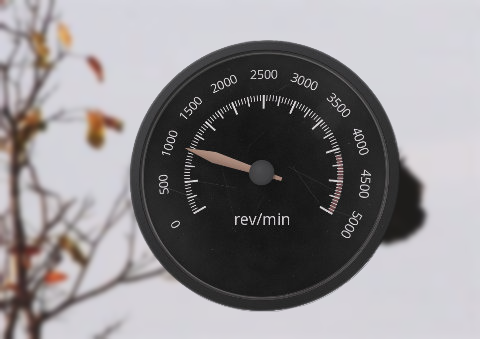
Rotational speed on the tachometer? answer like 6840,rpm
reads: 1000,rpm
